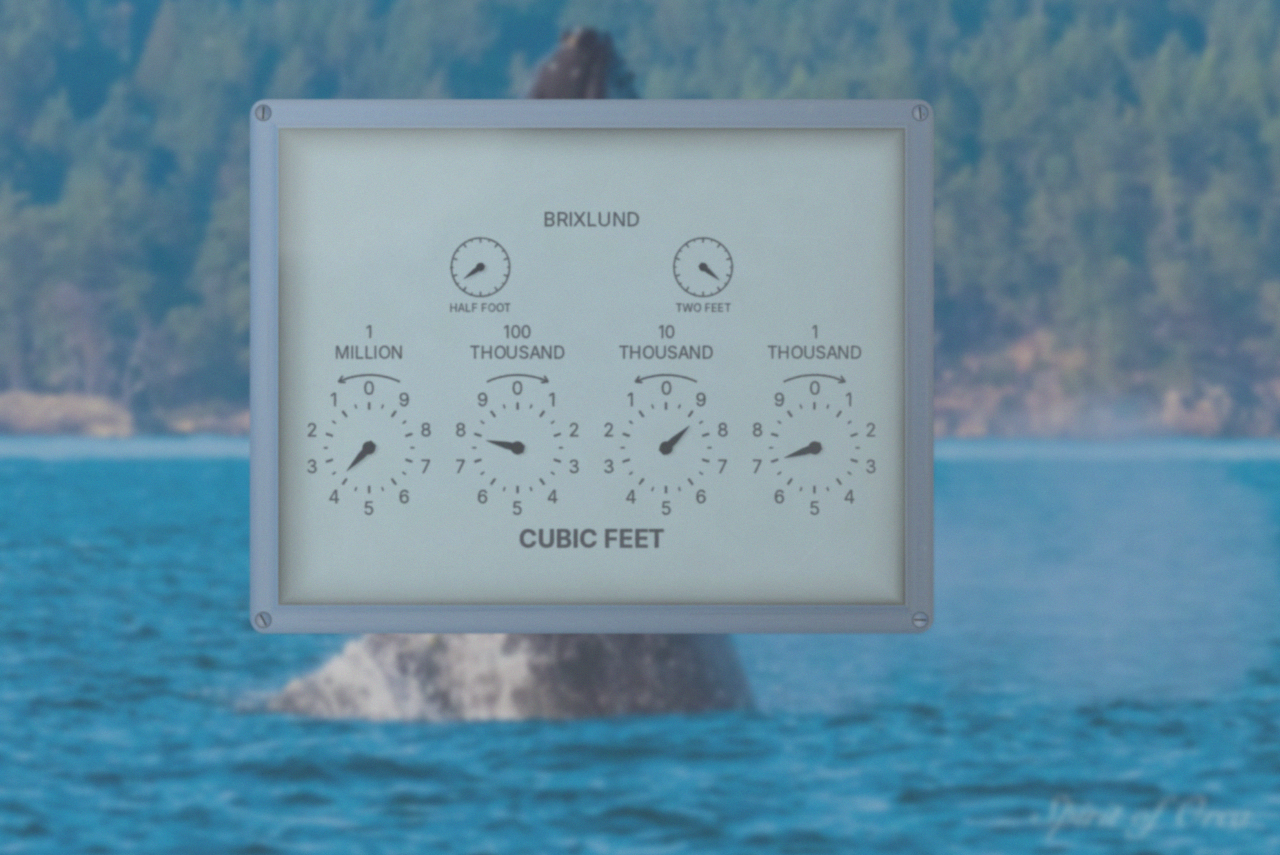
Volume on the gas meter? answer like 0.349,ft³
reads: 378700,ft³
